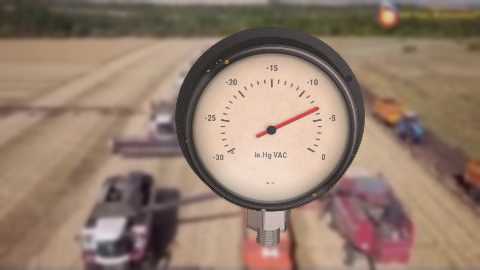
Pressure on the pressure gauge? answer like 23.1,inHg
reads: -7,inHg
